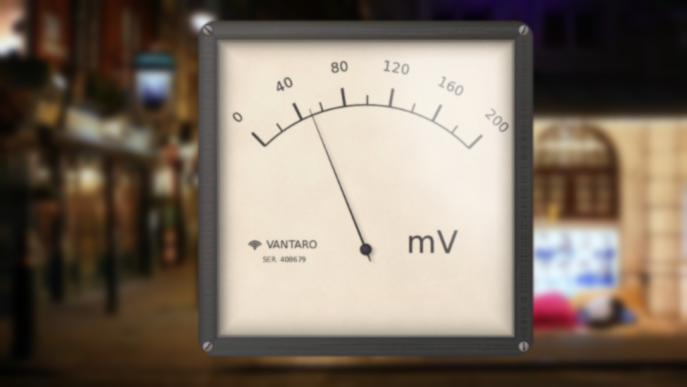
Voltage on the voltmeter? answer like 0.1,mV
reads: 50,mV
